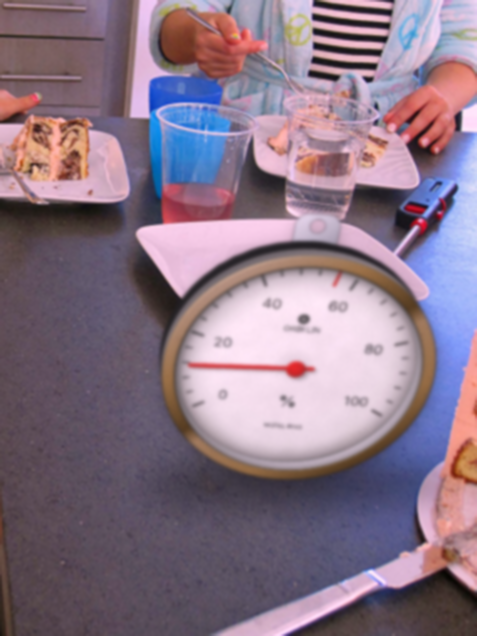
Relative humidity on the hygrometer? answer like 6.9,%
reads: 12,%
